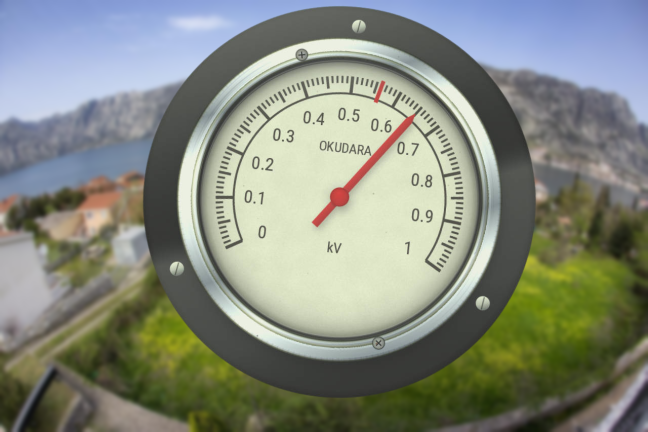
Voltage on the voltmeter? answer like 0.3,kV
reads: 0.65,kV
